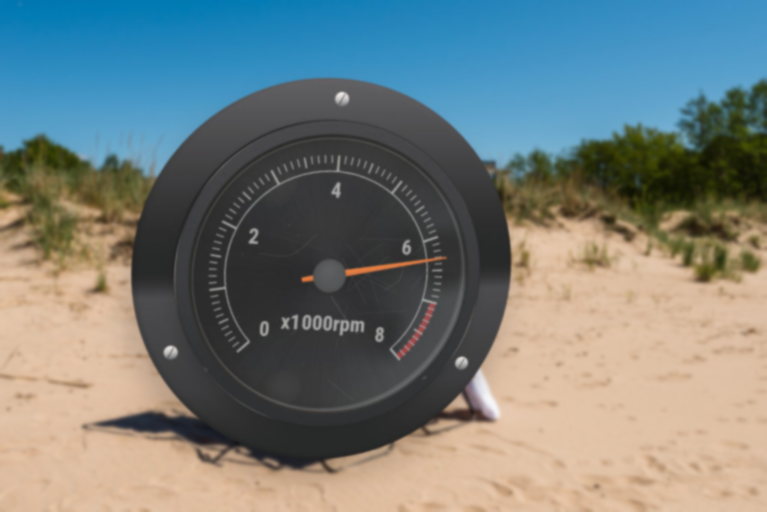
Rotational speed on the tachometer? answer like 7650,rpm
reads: 6300,rpm
